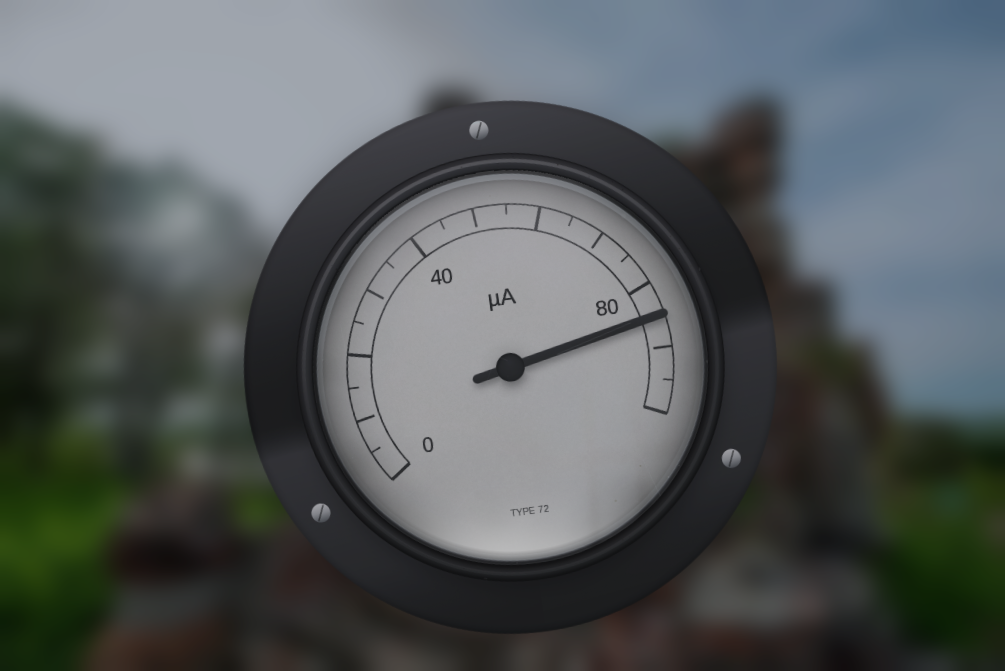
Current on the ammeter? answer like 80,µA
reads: 85,µA
